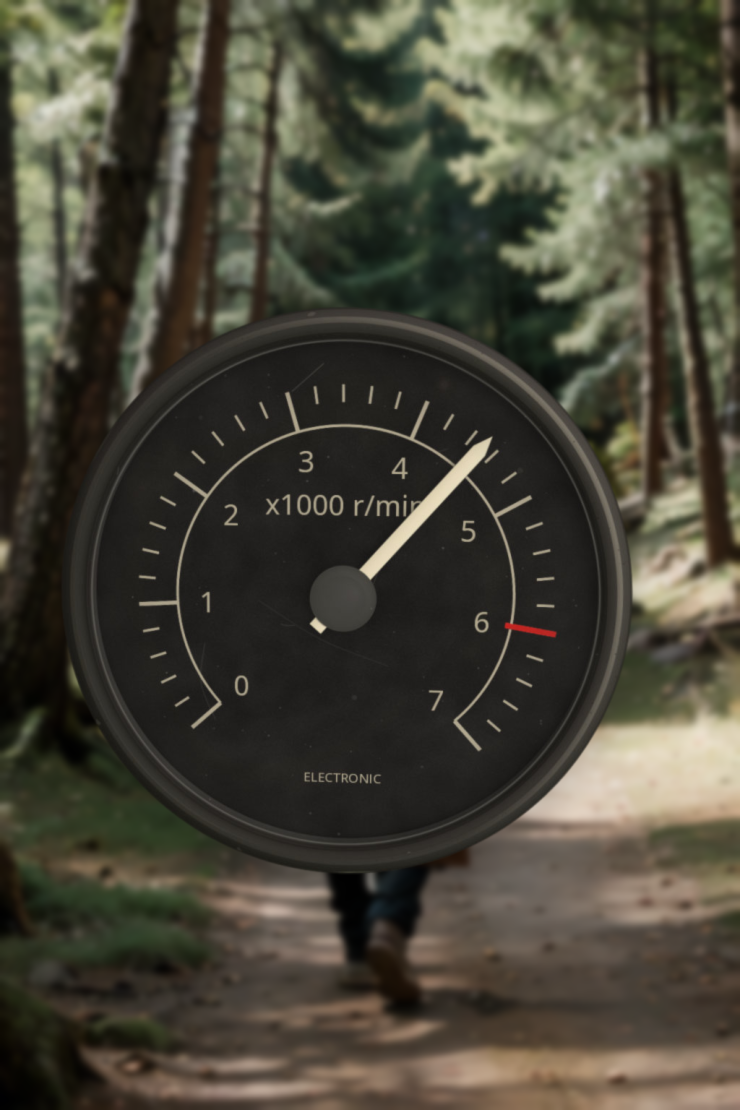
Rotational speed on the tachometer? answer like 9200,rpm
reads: 4500,rpm
